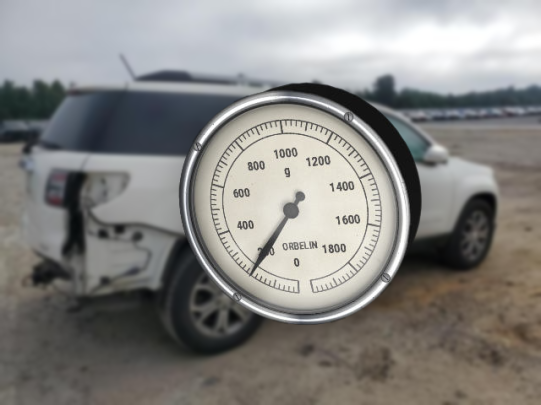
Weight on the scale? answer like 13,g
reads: 200,g
